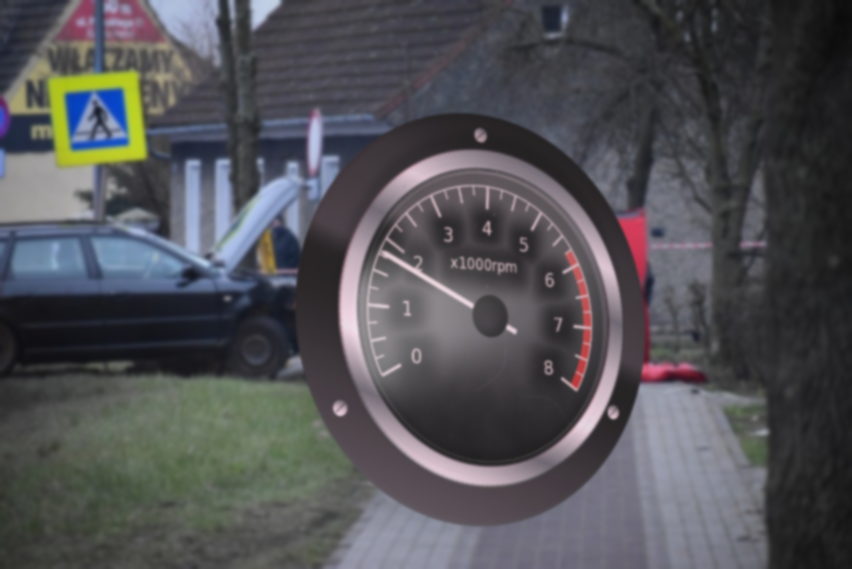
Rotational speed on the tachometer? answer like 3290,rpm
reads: 1750,rpm
